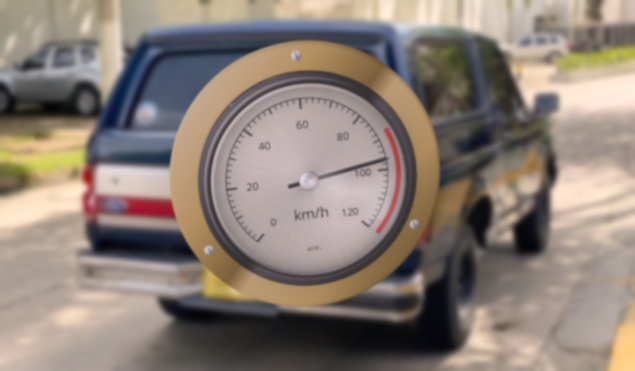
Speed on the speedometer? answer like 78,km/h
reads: 96,km/h
